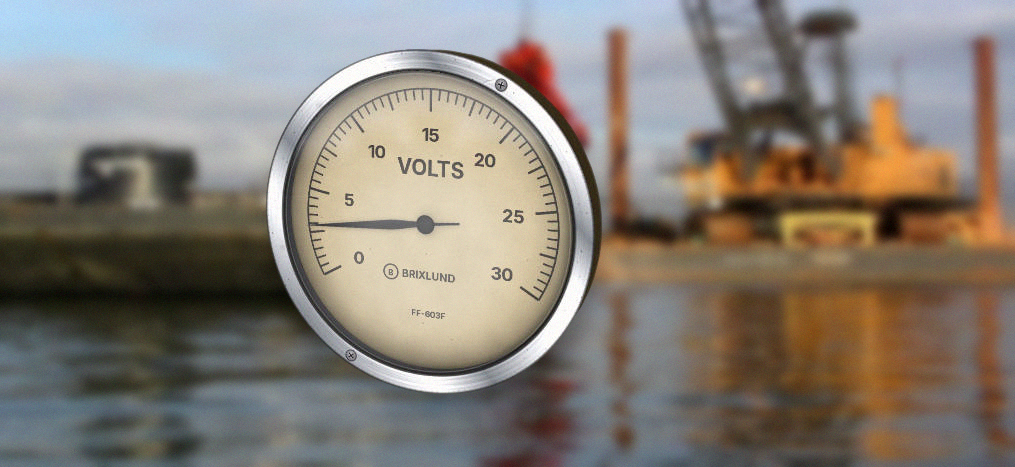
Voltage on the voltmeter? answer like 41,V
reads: 3,V
